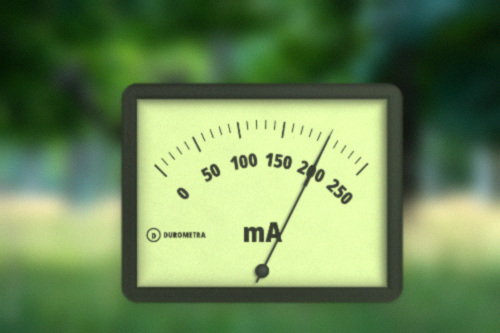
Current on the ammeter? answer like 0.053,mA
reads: 200,mA
